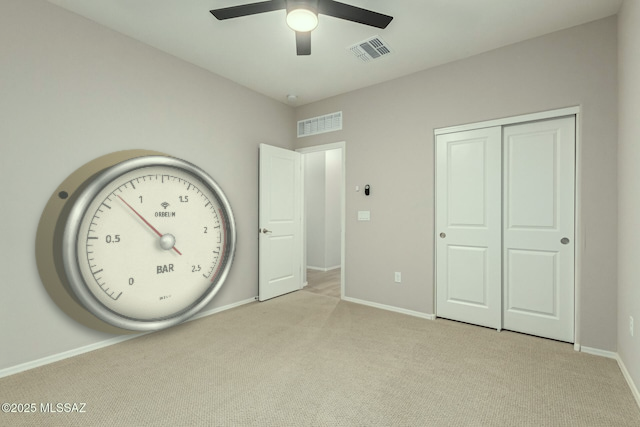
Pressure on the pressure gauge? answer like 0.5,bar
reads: 0.85,bar
